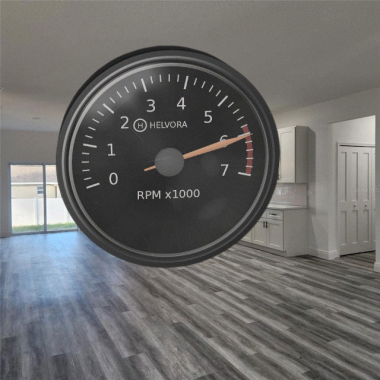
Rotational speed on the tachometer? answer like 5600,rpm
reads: 6000,rpm
